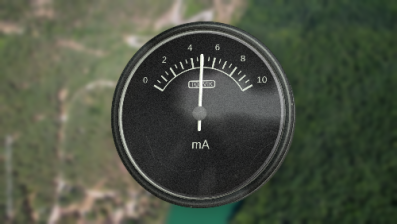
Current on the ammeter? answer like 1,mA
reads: 5,mA
